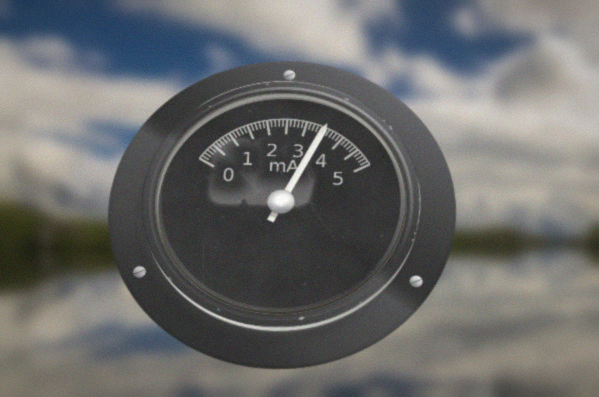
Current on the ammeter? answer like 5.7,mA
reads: 3.5,mA
